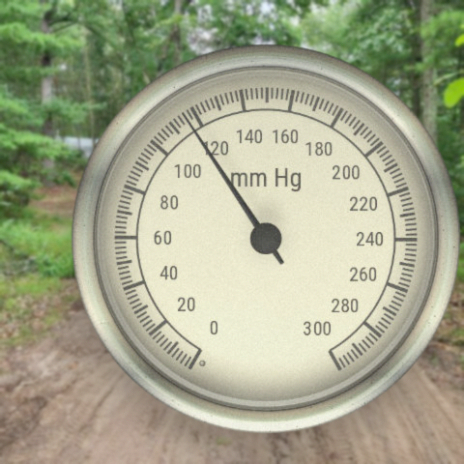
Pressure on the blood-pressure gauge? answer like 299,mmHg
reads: 116,mmHg
